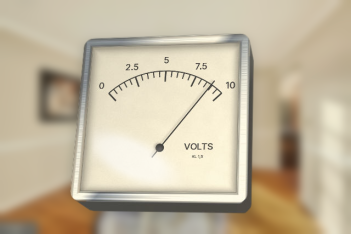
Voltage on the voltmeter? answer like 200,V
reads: 9,V
